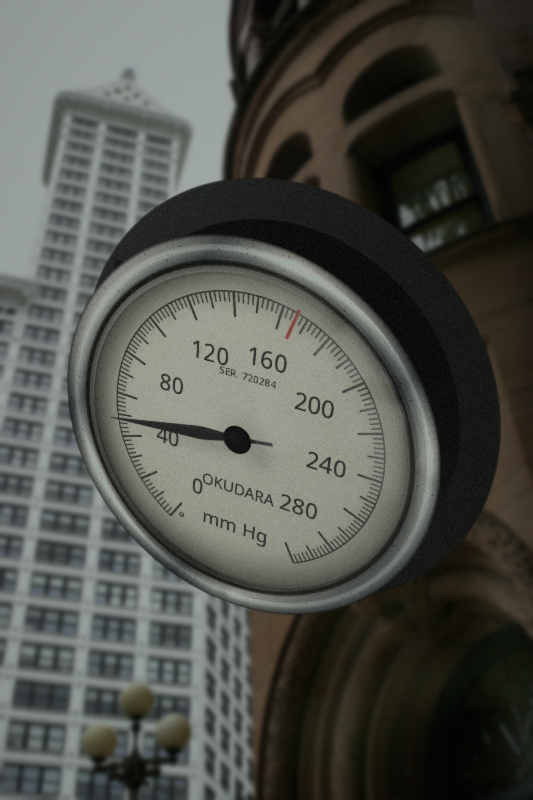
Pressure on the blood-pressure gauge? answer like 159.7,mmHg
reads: 50,mmHg
